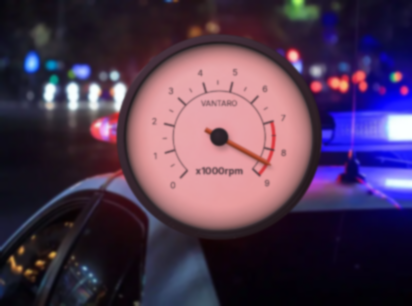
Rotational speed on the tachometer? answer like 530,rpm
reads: 8500,rpm
